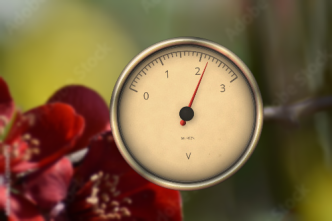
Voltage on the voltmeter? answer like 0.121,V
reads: 2.2,V
